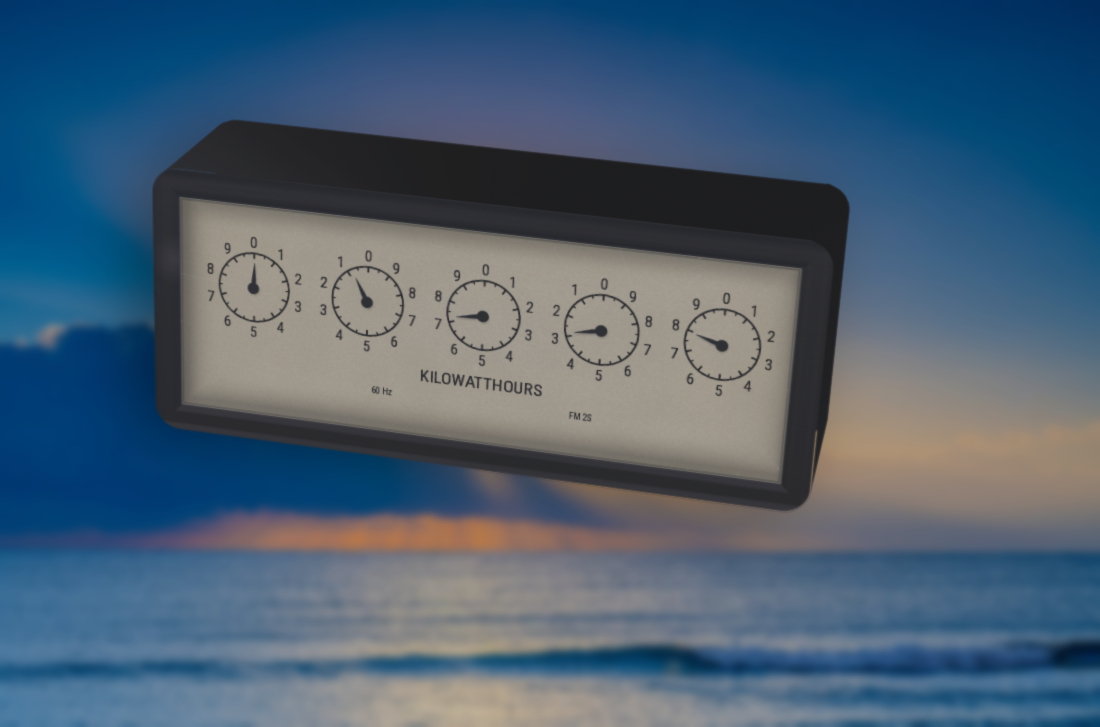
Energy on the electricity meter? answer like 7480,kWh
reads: 728,kWh
